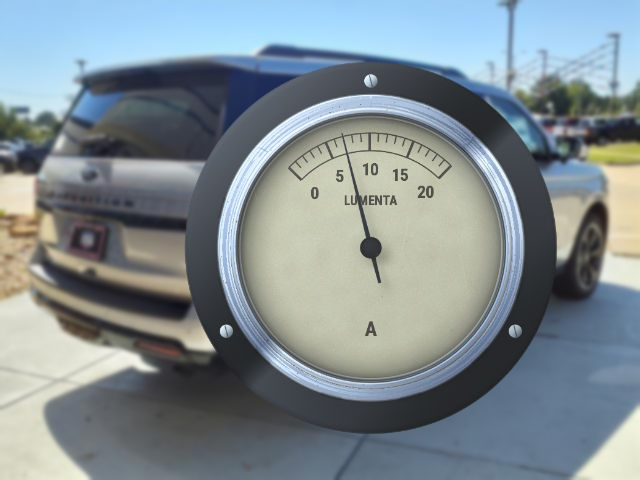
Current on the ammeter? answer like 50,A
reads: 7,A
